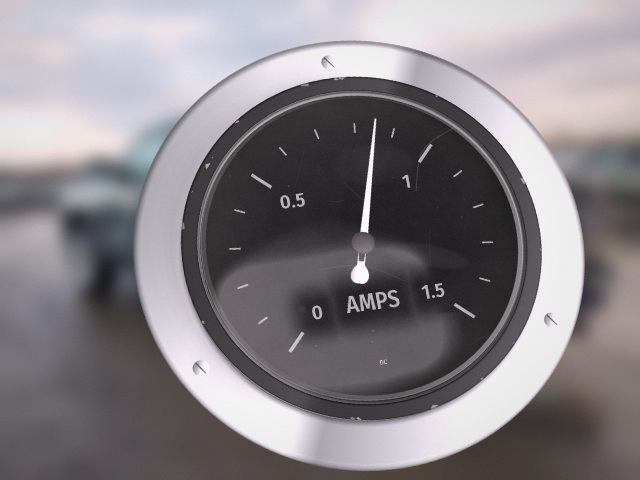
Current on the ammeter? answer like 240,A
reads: 0.85,A
